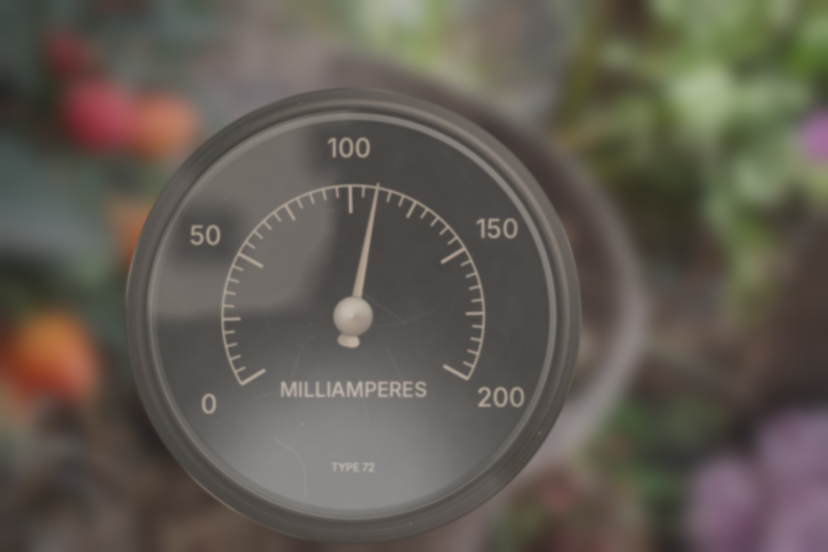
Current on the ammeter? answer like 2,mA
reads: 110,mA
